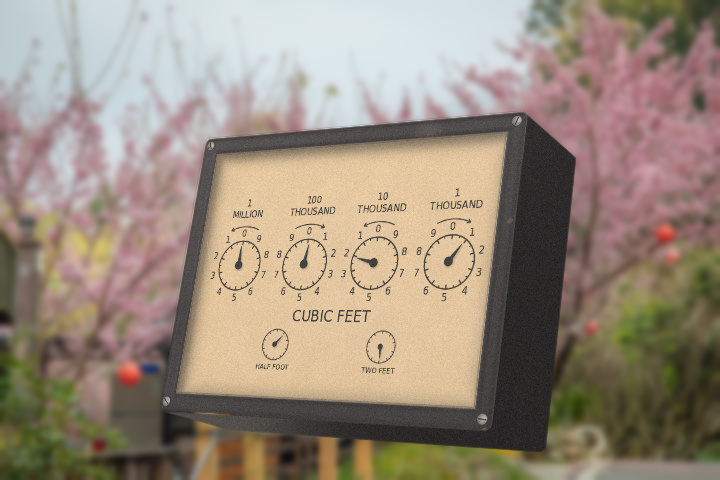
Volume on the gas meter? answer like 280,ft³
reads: 2100,ft³
